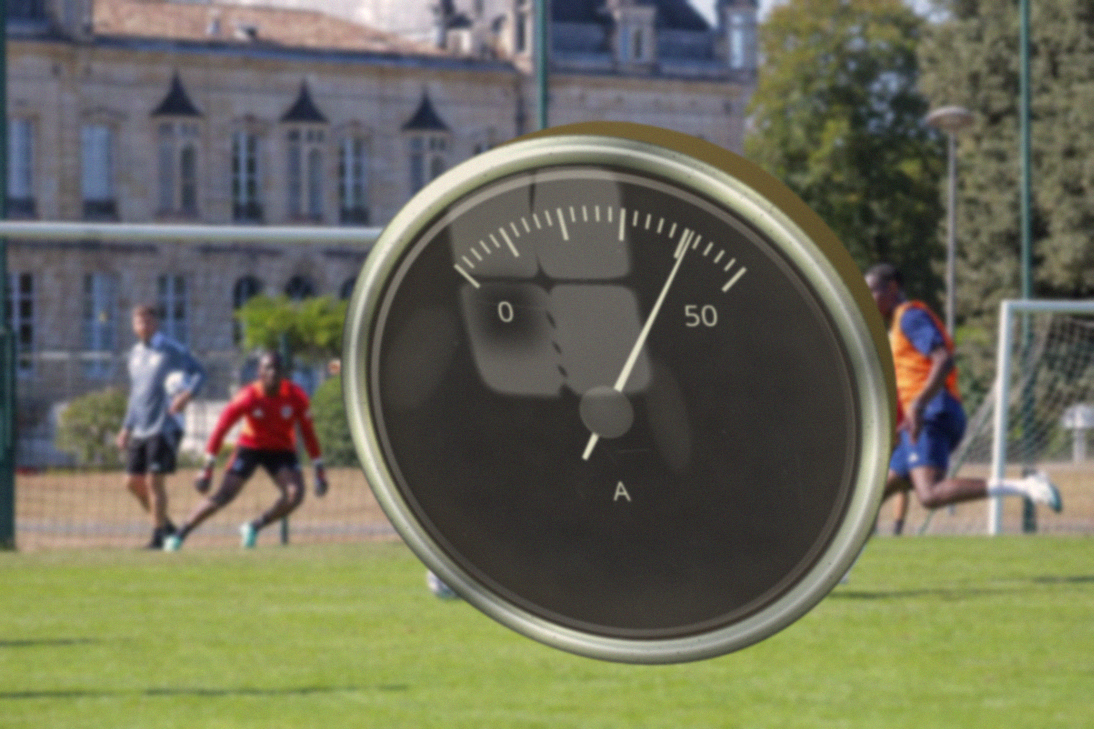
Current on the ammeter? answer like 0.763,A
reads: 41,A
